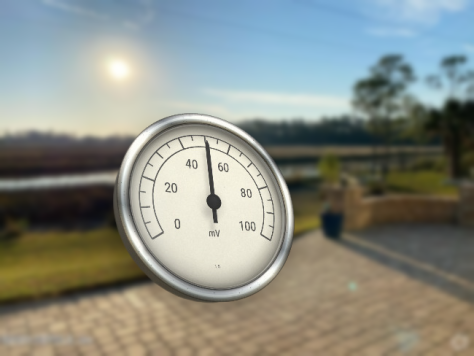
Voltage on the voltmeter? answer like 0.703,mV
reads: 50,mV
